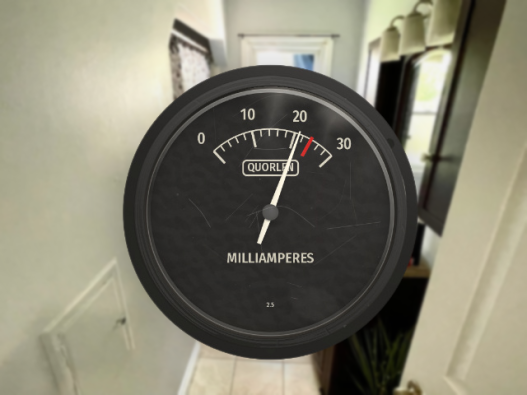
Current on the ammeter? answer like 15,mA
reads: 21,mA
